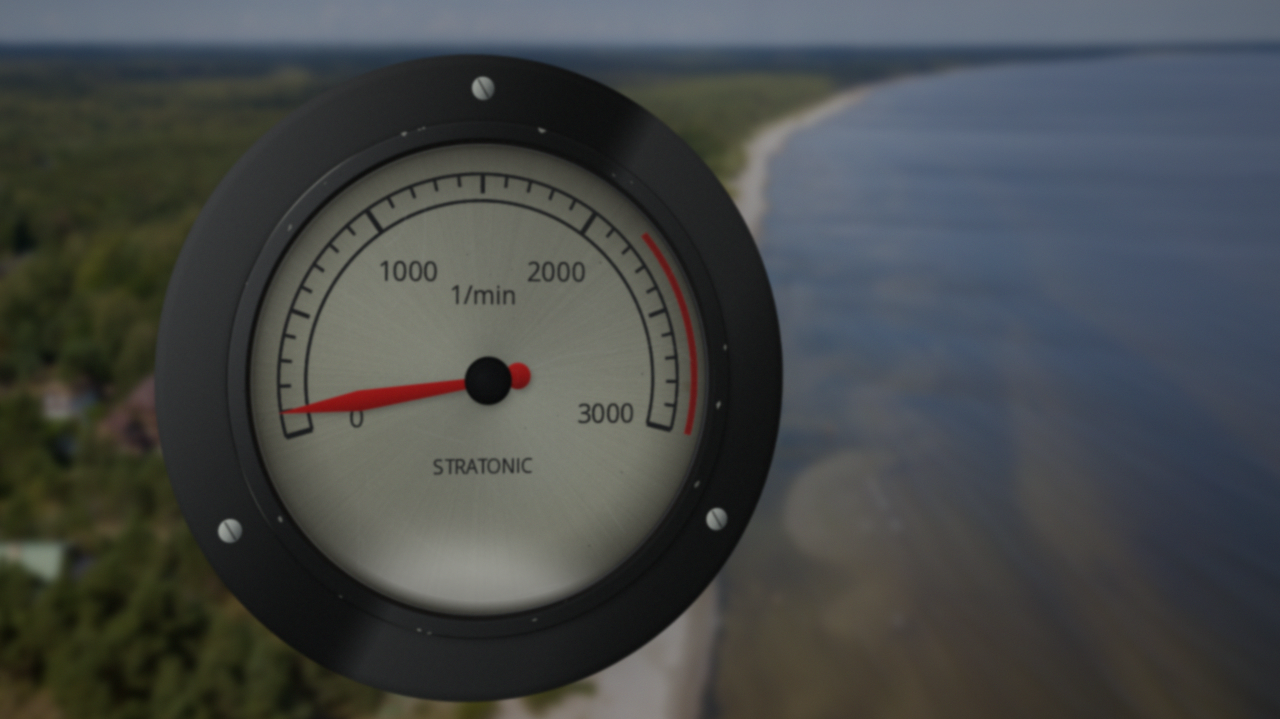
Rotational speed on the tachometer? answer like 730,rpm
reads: 100,rpm
